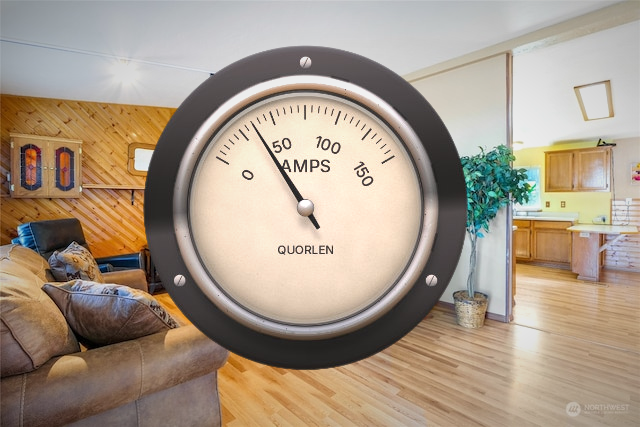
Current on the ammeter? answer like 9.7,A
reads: 35,A
